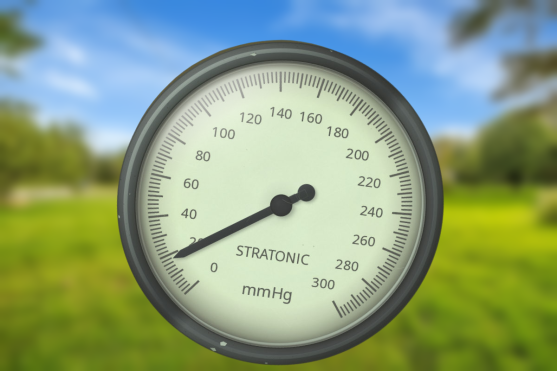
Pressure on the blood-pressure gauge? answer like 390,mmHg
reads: 18,mmHg
